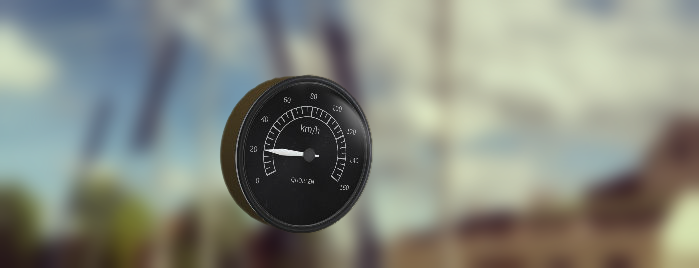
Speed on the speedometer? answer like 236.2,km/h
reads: 20,km/h
